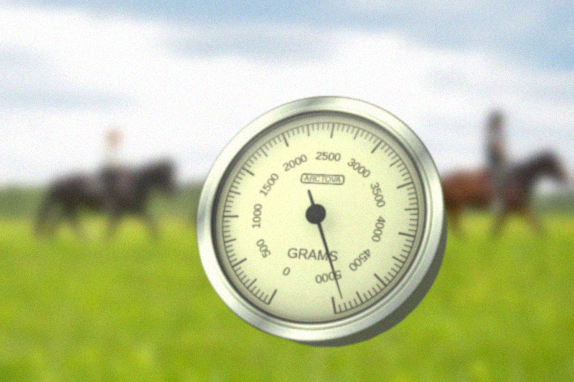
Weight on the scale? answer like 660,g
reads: 4900,g
